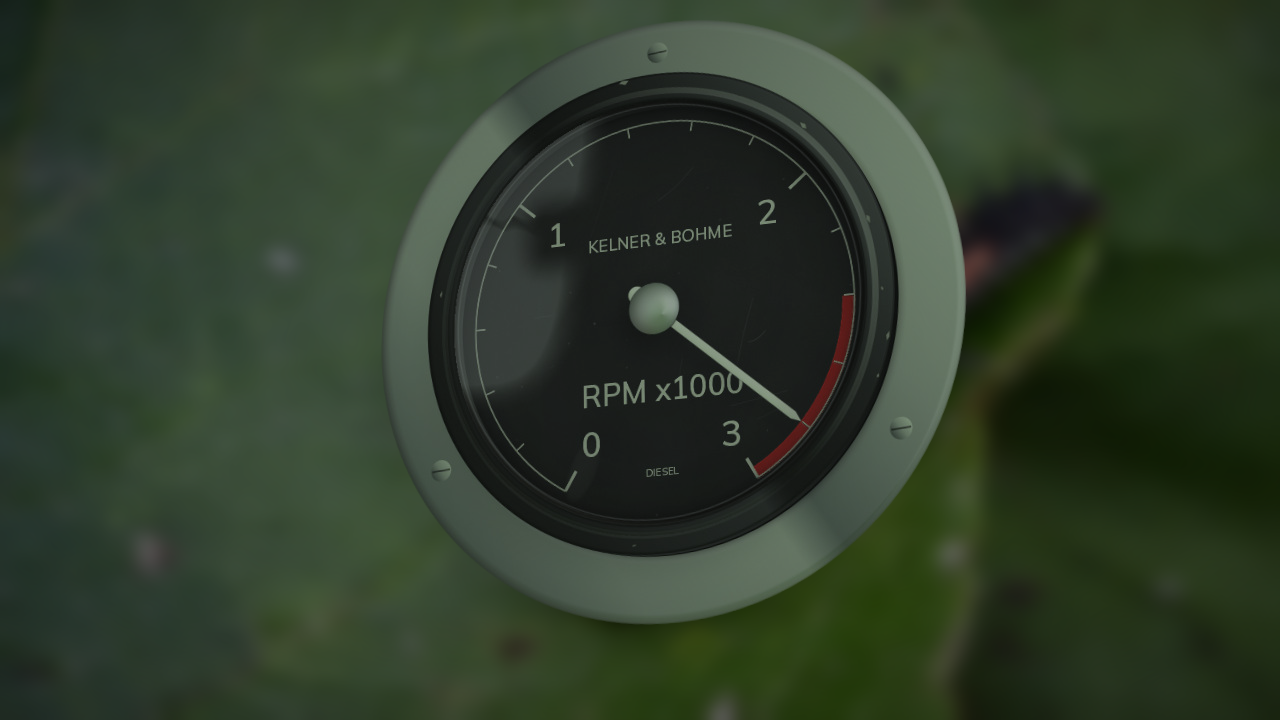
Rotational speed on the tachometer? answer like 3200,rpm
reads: 2800,rpm
